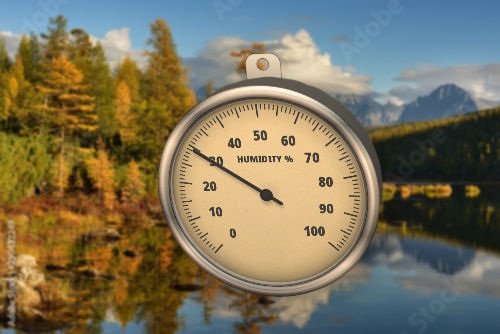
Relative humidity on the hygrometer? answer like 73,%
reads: 30,%
